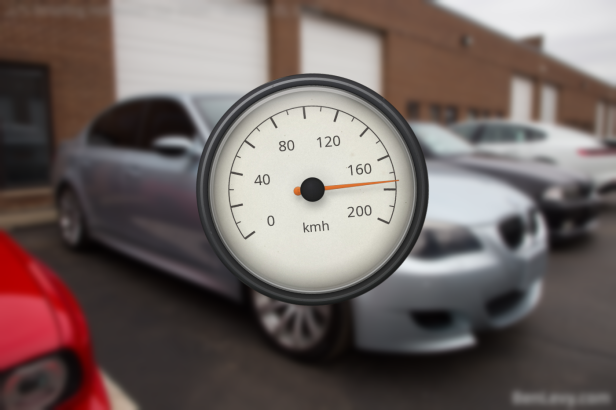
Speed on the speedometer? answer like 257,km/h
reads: 175,km/h
